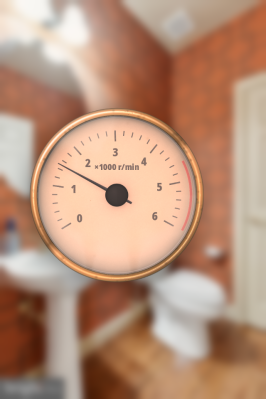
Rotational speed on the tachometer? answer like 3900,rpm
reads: 1500,rpm
